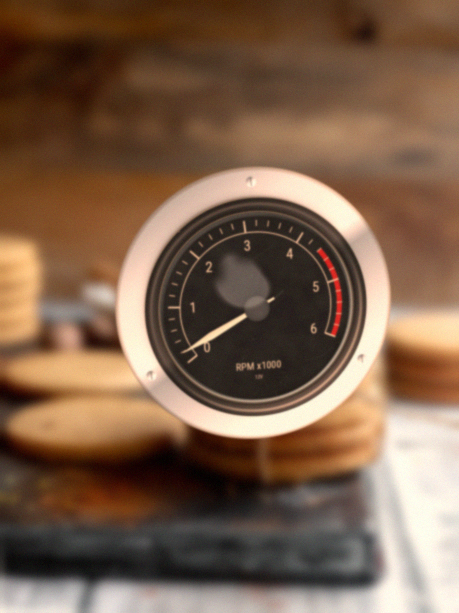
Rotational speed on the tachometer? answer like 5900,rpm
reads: 200,rpm
